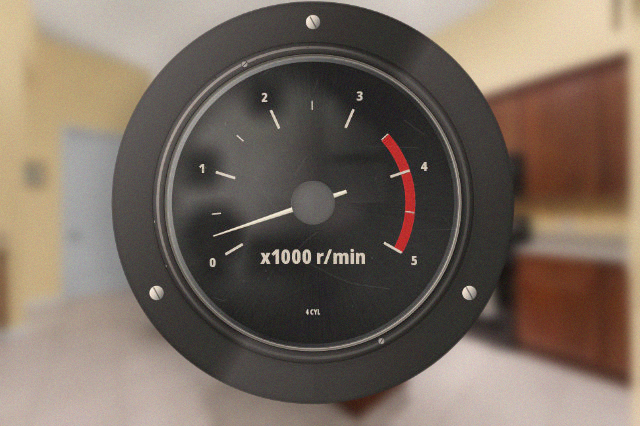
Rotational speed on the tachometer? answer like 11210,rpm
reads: 250,rpm
